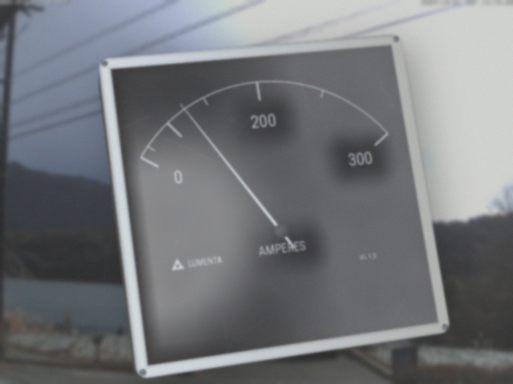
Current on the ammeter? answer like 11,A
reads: 125,A
